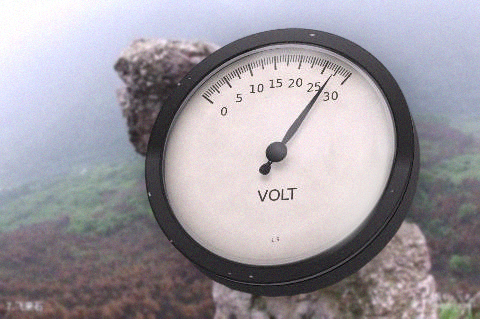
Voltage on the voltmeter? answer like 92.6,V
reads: 27.5,V
